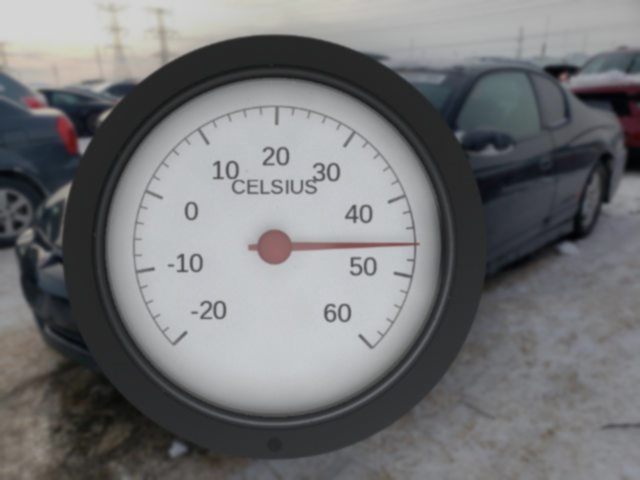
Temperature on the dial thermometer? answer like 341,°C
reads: 46,°C
